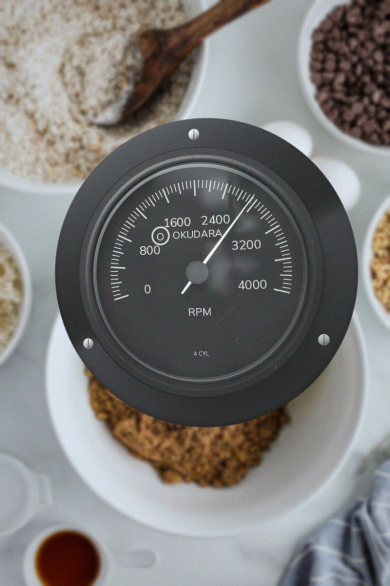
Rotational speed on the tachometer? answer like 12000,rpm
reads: 2750,rpm
